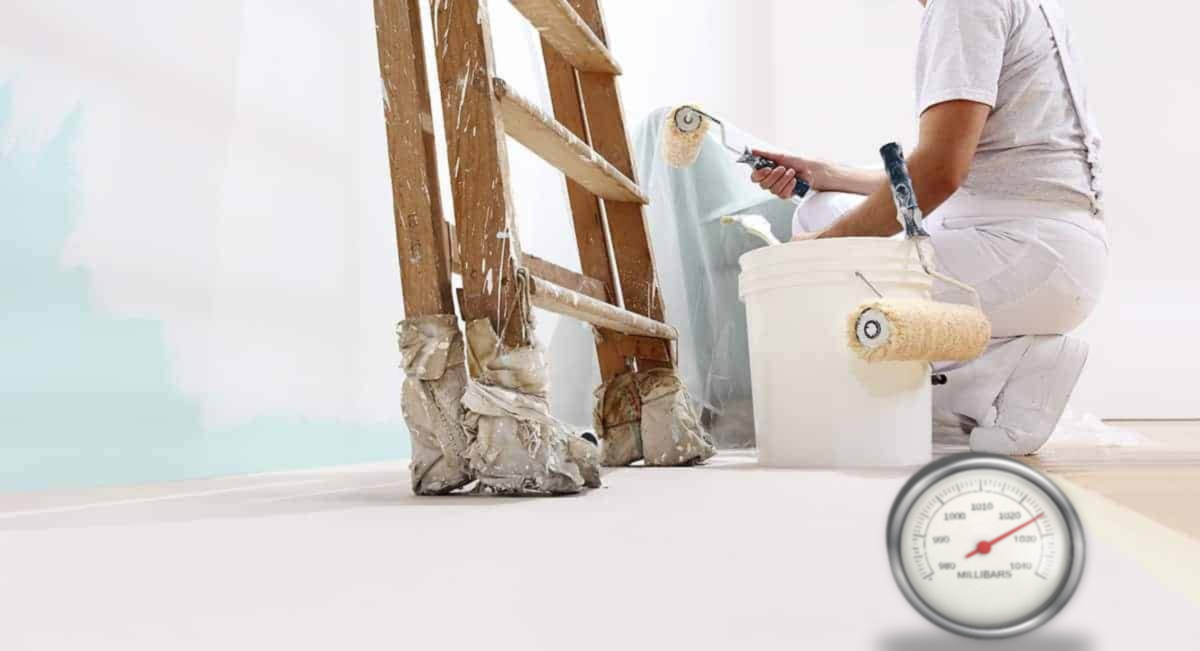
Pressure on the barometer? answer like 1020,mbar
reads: 1025,mbar
